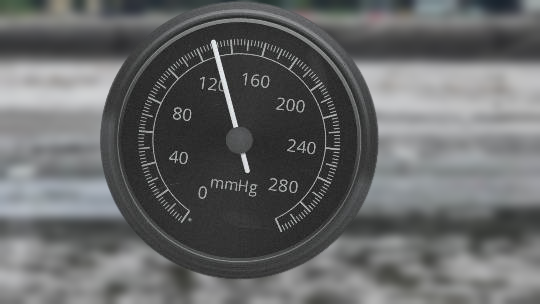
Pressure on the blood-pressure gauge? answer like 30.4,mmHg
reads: 130,mmHg
